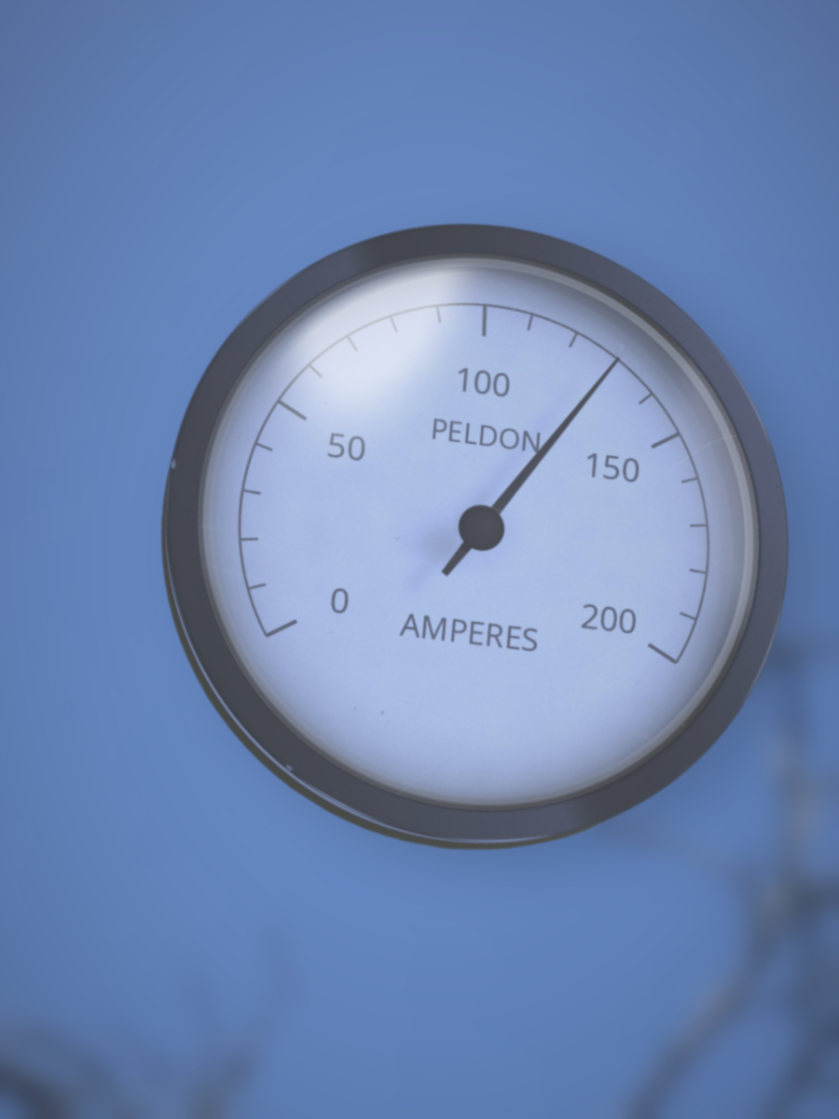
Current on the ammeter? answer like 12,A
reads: 130,A
